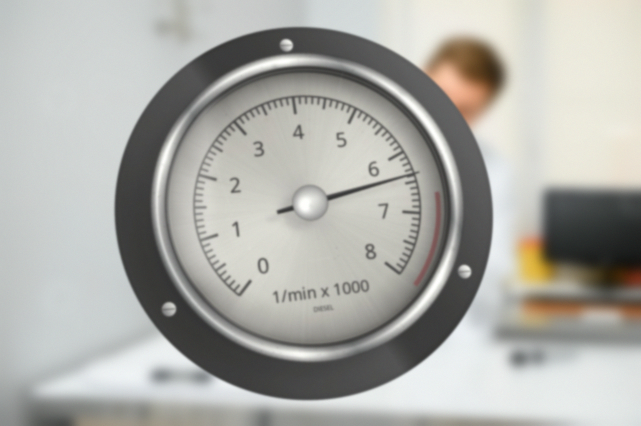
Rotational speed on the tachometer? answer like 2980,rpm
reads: 6400,rpm
